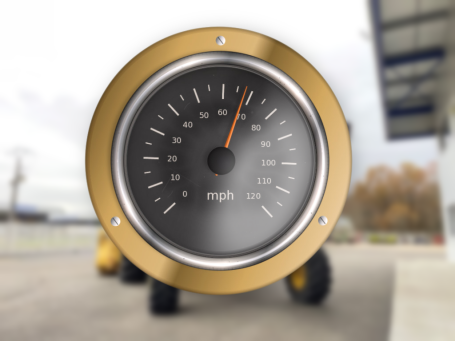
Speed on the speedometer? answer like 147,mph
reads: 67.5,mph
